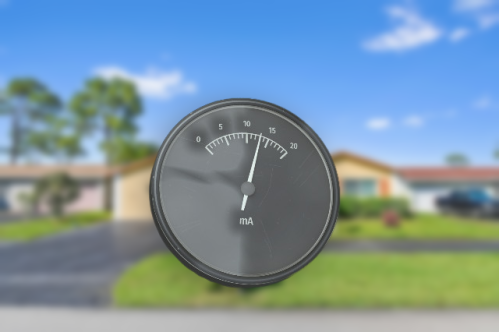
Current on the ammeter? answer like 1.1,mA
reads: 13,mA
